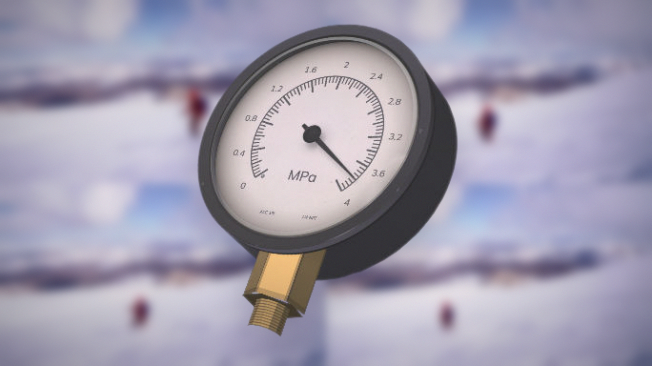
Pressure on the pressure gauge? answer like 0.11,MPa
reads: 3.8,MPa
